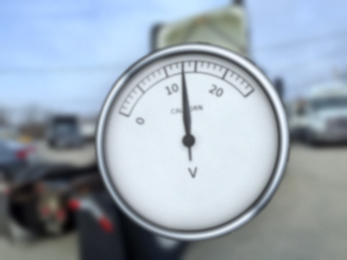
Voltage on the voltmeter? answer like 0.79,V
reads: 13,V
